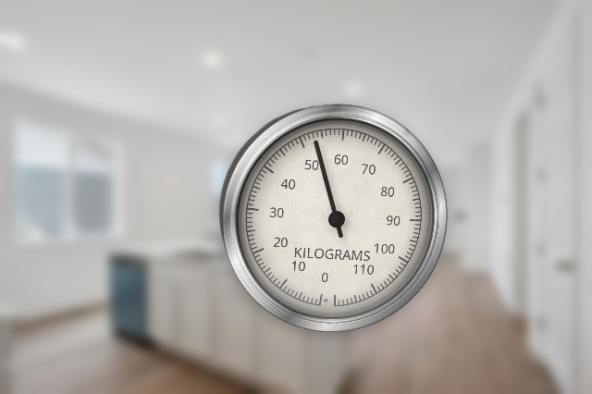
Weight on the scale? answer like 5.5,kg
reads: 53,kg
